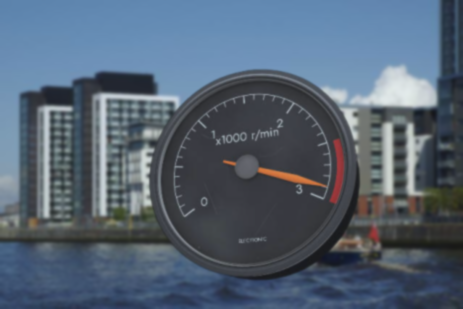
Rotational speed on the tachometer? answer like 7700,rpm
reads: 2900,rpm
